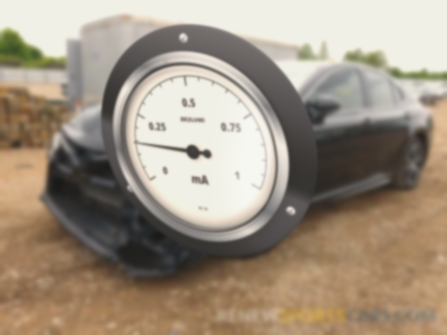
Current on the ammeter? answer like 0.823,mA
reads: 0.15,mA
